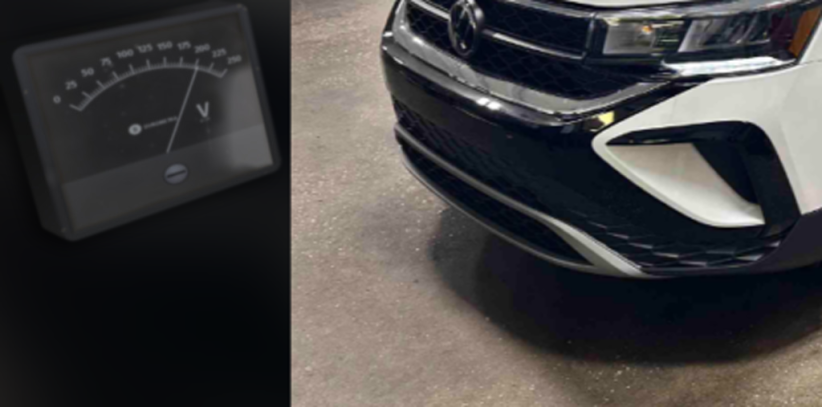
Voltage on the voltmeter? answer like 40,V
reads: 200,V
